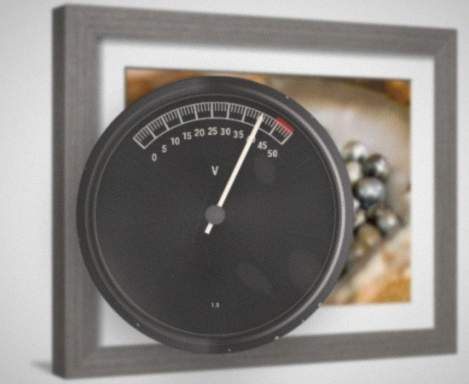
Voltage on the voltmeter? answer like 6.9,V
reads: 40,V
